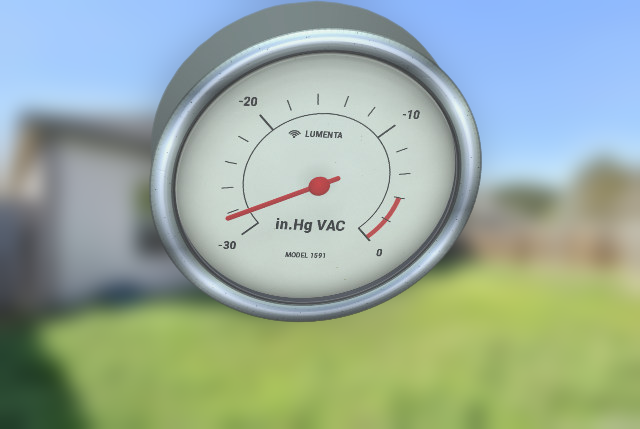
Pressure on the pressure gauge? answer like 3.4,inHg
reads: -28,inHg
